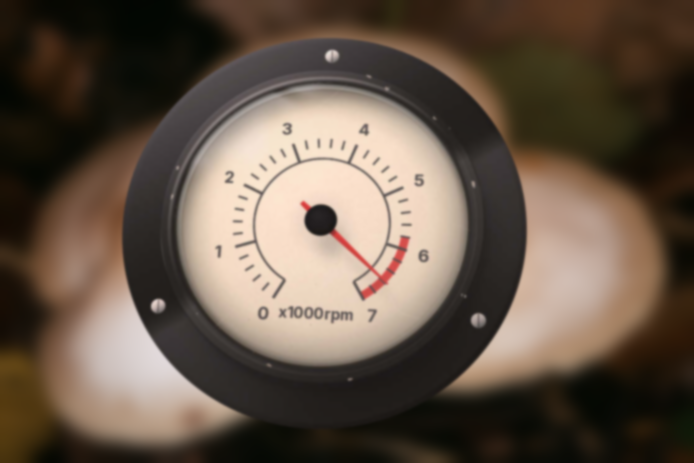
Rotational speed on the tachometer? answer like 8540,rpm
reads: 6600,rpm
